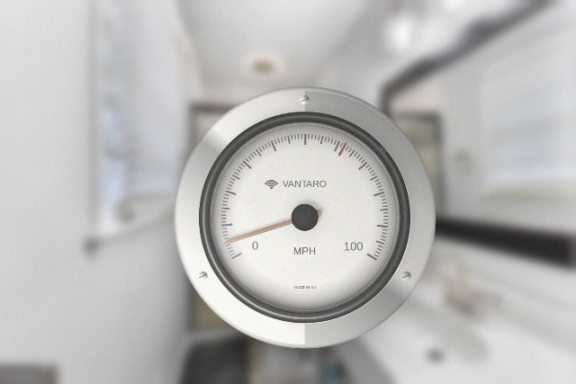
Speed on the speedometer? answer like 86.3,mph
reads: 5,mph
